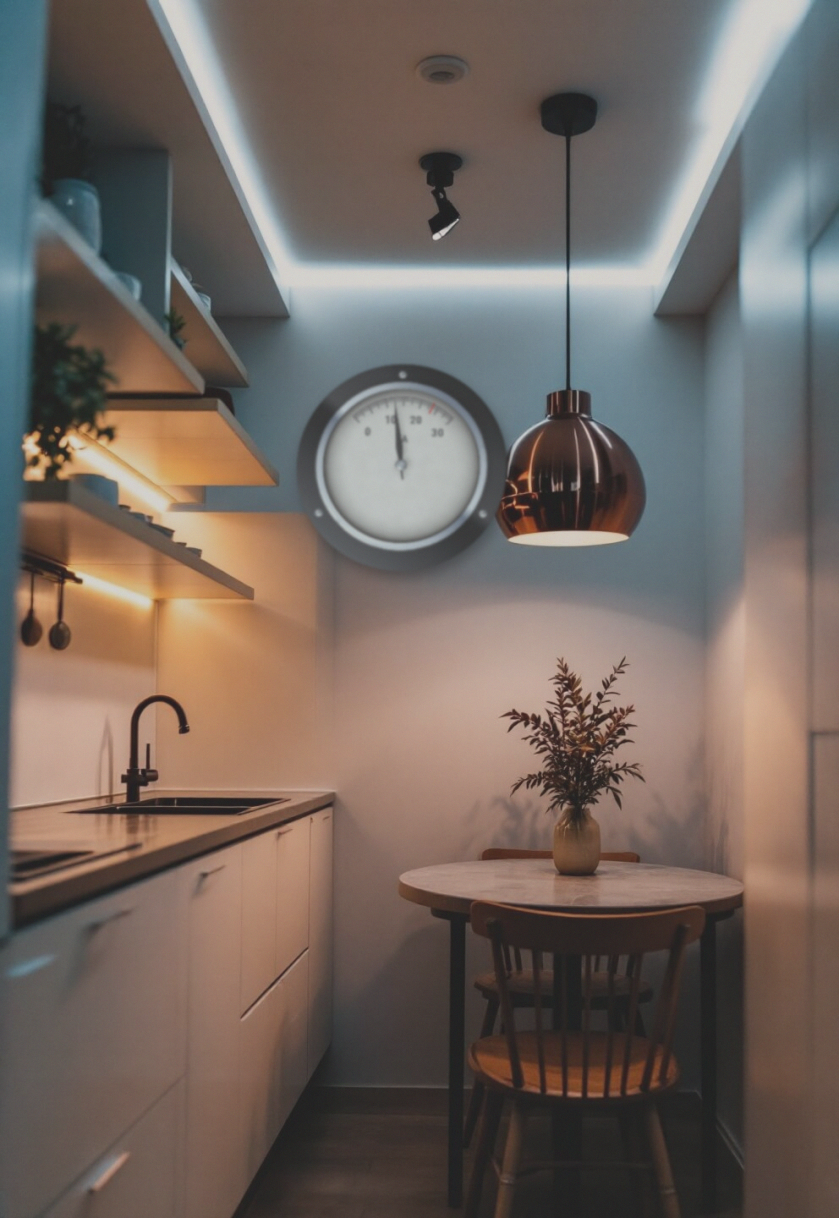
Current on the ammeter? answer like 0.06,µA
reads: 12.5,µA
